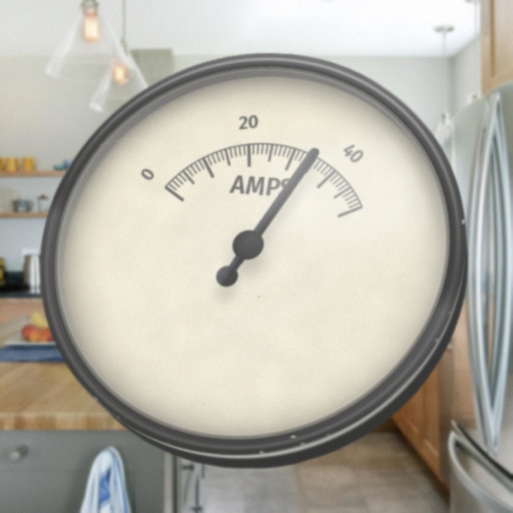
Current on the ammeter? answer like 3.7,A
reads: 35,A
